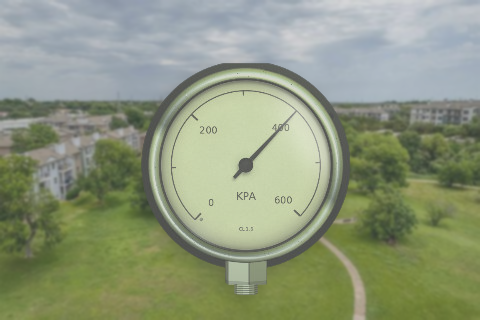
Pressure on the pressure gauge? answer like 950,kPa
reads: 400,kPa
